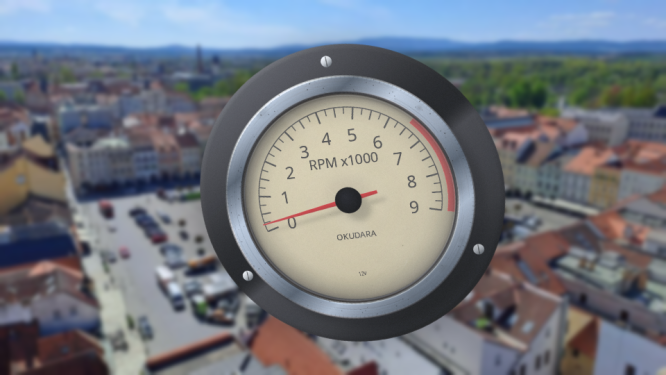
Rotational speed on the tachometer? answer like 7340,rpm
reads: 250,rpm
